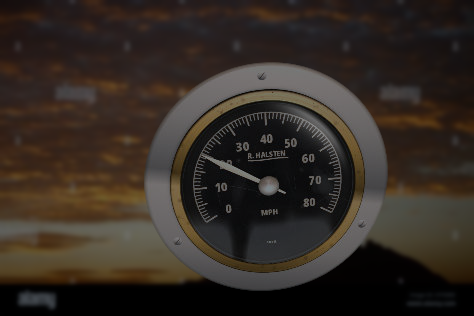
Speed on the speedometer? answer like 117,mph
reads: 20,mph
